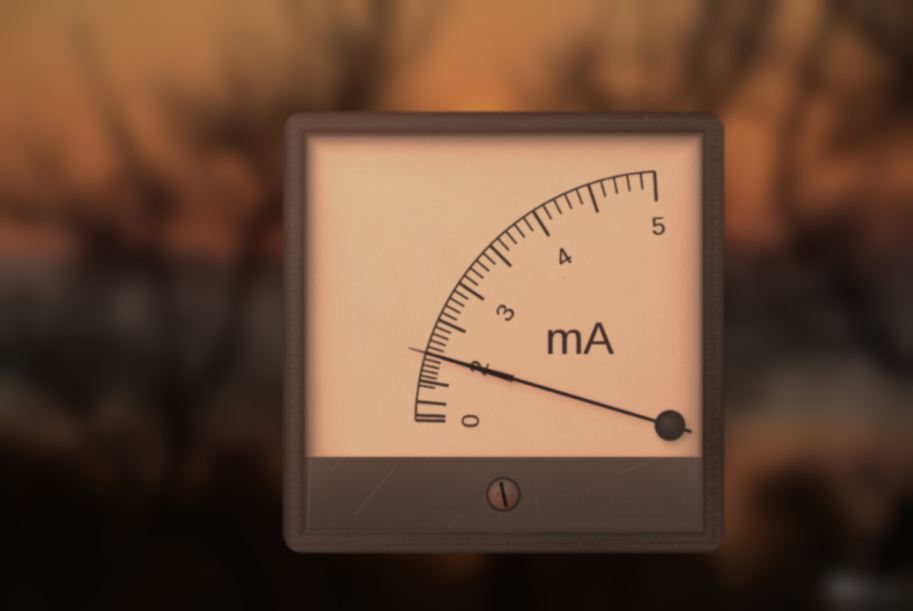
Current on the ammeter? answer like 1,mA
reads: 2,mA
